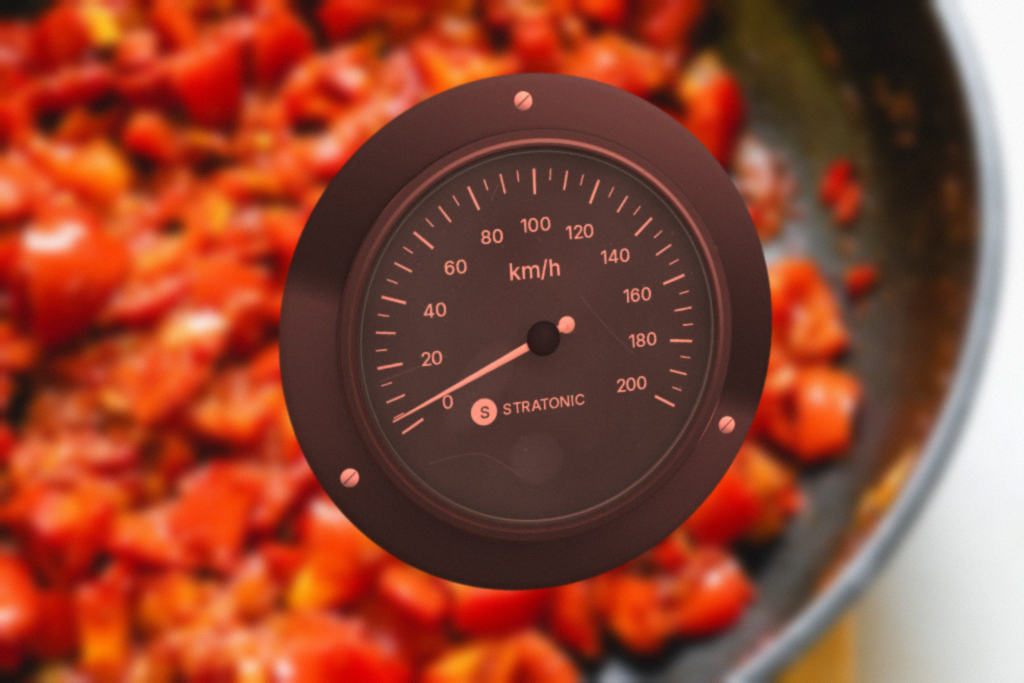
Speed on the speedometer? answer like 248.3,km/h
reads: 5,km/h
